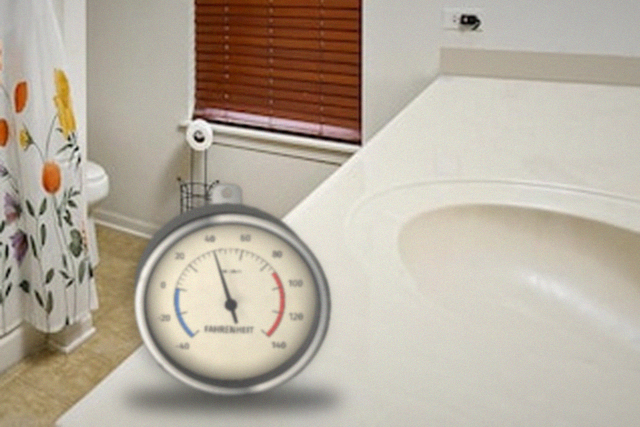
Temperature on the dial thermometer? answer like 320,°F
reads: 40,°F
